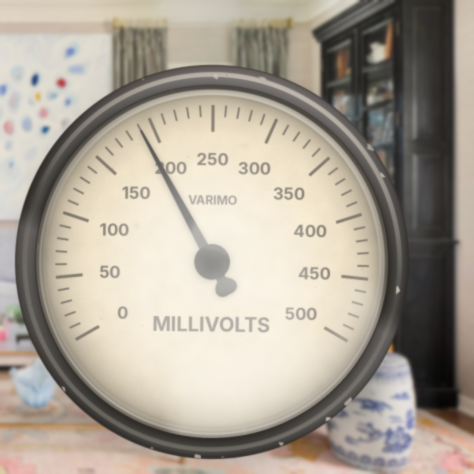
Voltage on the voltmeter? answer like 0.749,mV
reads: 190,mV
